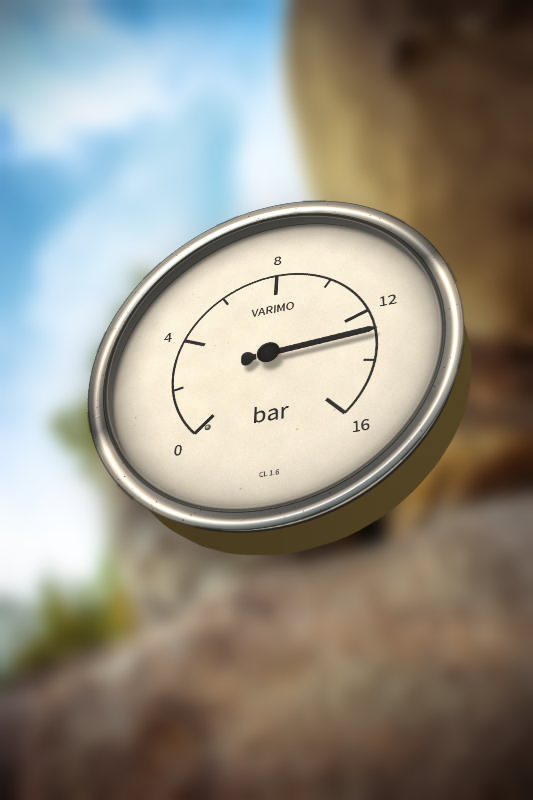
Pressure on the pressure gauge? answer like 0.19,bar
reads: 13,bar
